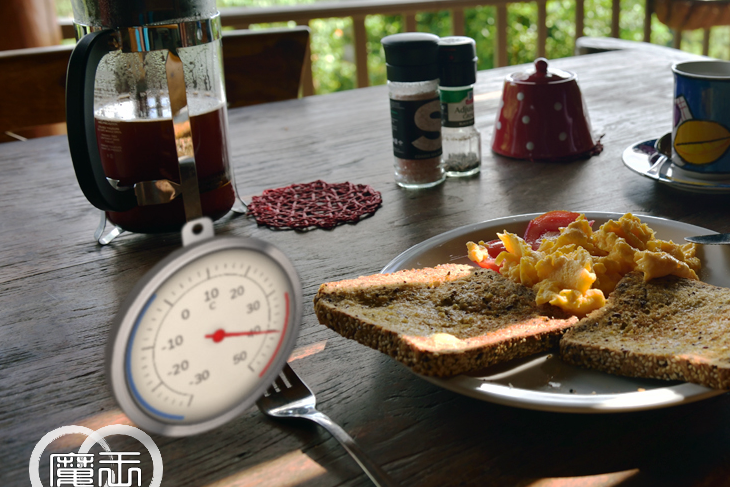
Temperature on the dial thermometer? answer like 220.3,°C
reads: 40,°C
